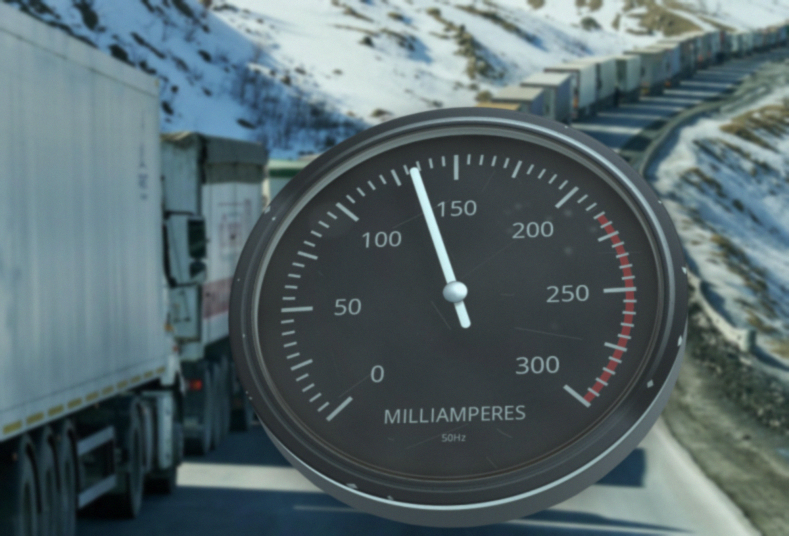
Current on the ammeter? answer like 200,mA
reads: 132.5,mA
